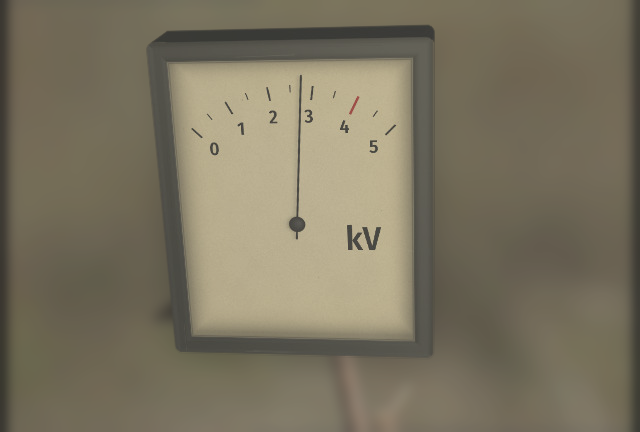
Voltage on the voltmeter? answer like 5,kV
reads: 2.75,kV
